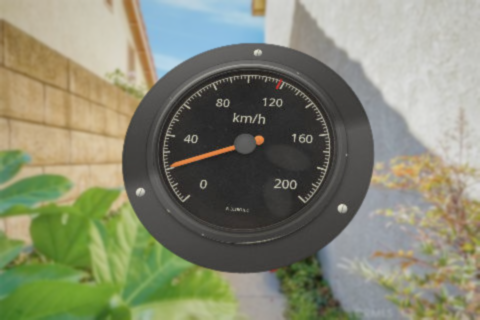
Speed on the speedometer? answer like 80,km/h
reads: 20,km/h
